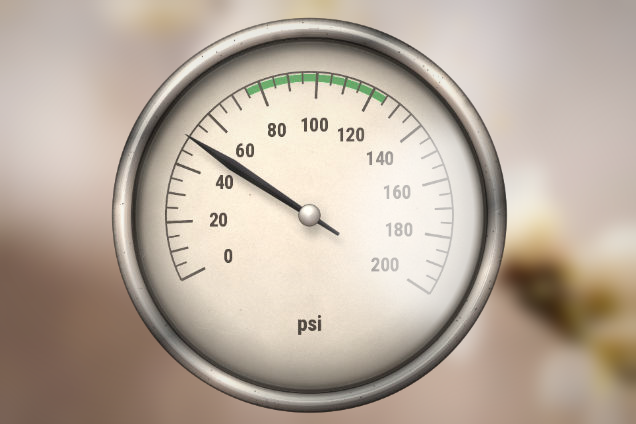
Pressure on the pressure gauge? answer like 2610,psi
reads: 50,psi
